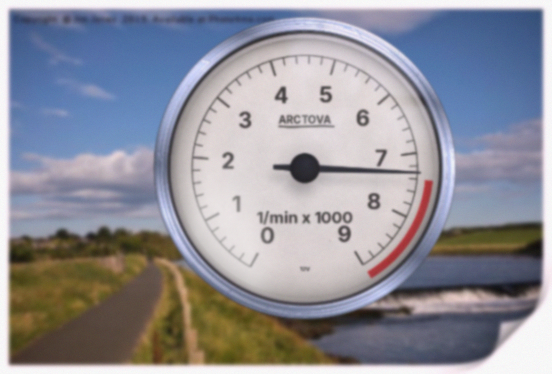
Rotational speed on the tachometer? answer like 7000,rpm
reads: 7300,rpm
